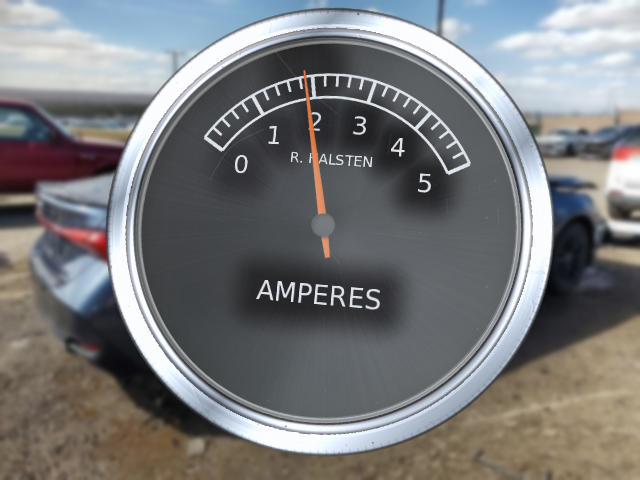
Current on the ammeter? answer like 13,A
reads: 1.9,A
